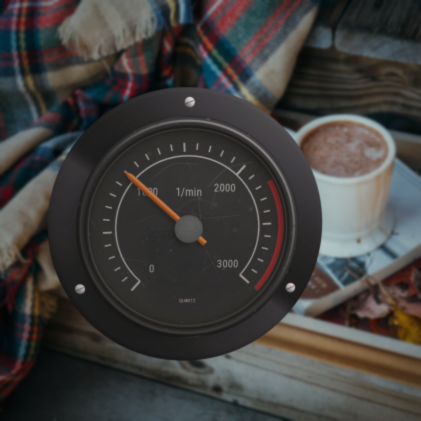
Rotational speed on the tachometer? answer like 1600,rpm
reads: 1000,rpm
